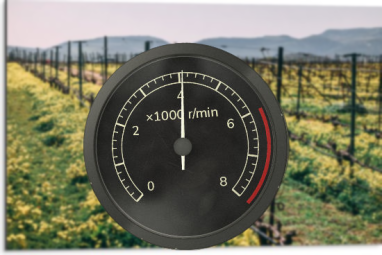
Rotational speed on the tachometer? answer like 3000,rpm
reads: 4100,rpm
